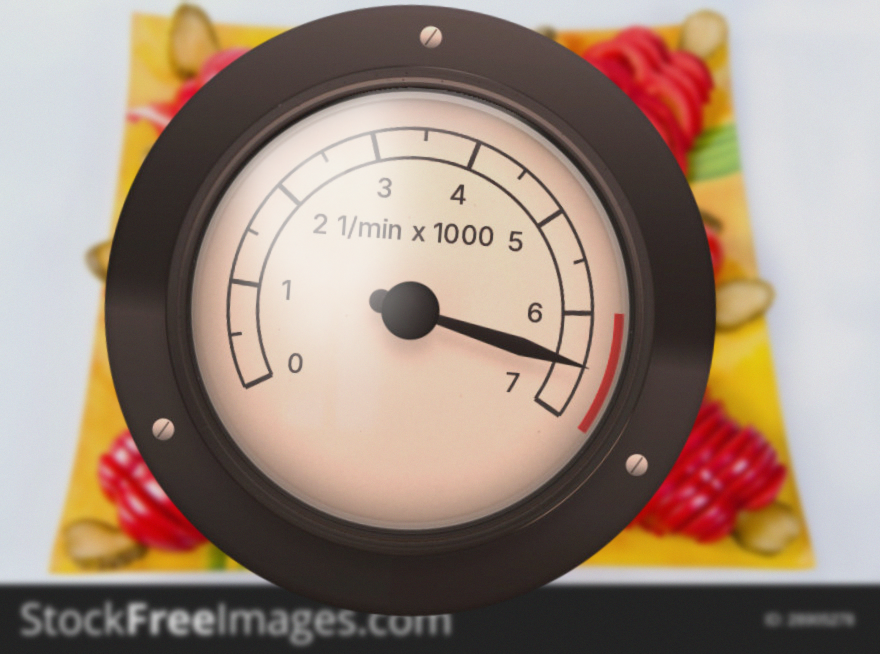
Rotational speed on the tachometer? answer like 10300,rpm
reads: 6500,rpm
